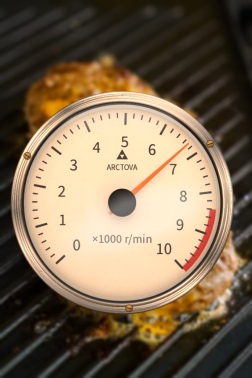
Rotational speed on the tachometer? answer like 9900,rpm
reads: 6700,rpm
